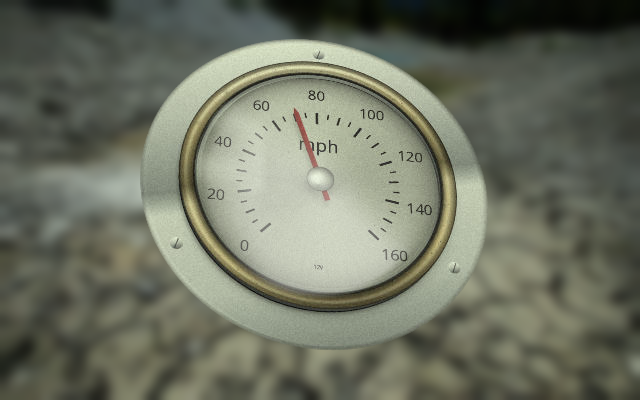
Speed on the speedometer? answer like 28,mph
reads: 70,mph
